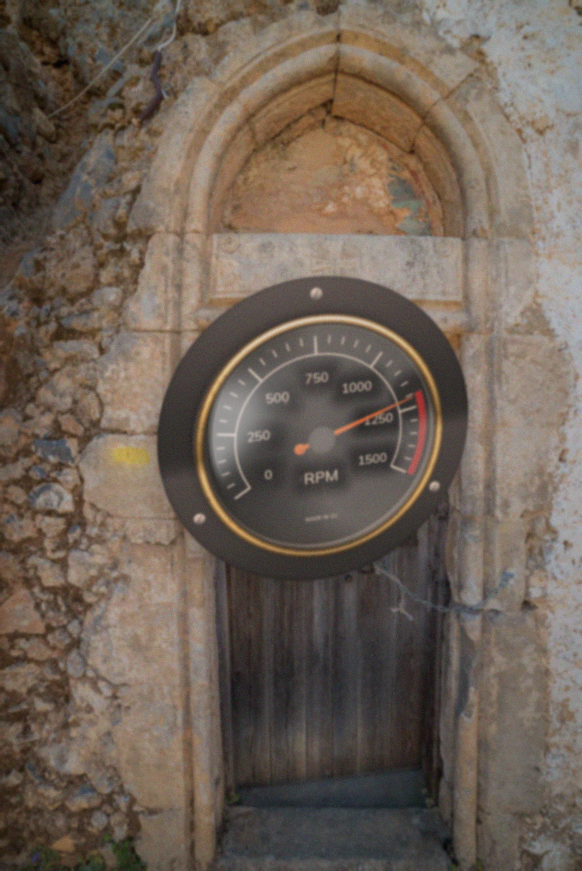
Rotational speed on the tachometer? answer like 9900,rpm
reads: 1200,rpm
